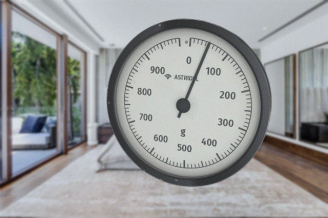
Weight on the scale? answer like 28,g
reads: 50,g
